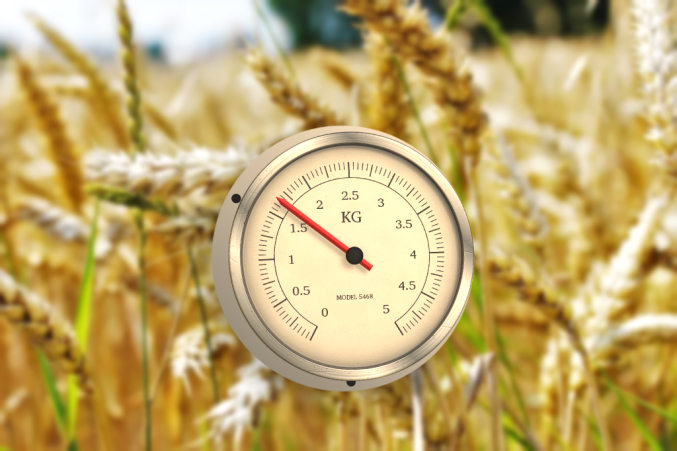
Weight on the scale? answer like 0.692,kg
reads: 1.65,kg
